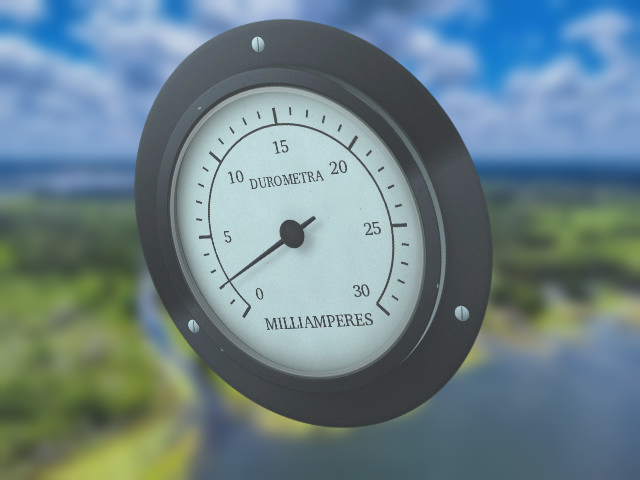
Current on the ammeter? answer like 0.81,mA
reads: 2,mA
